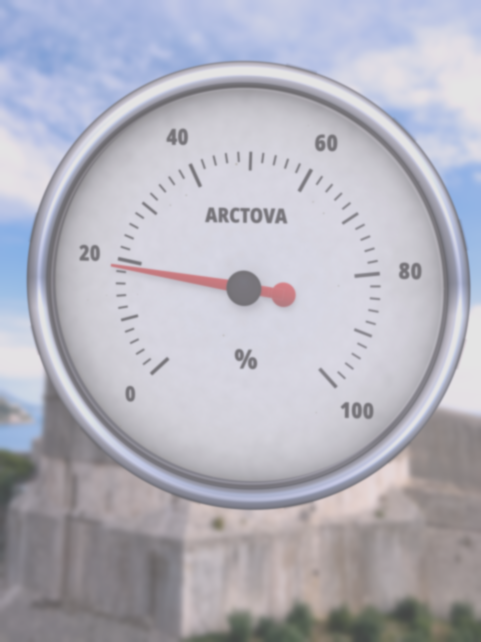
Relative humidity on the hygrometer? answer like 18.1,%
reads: 19,%
